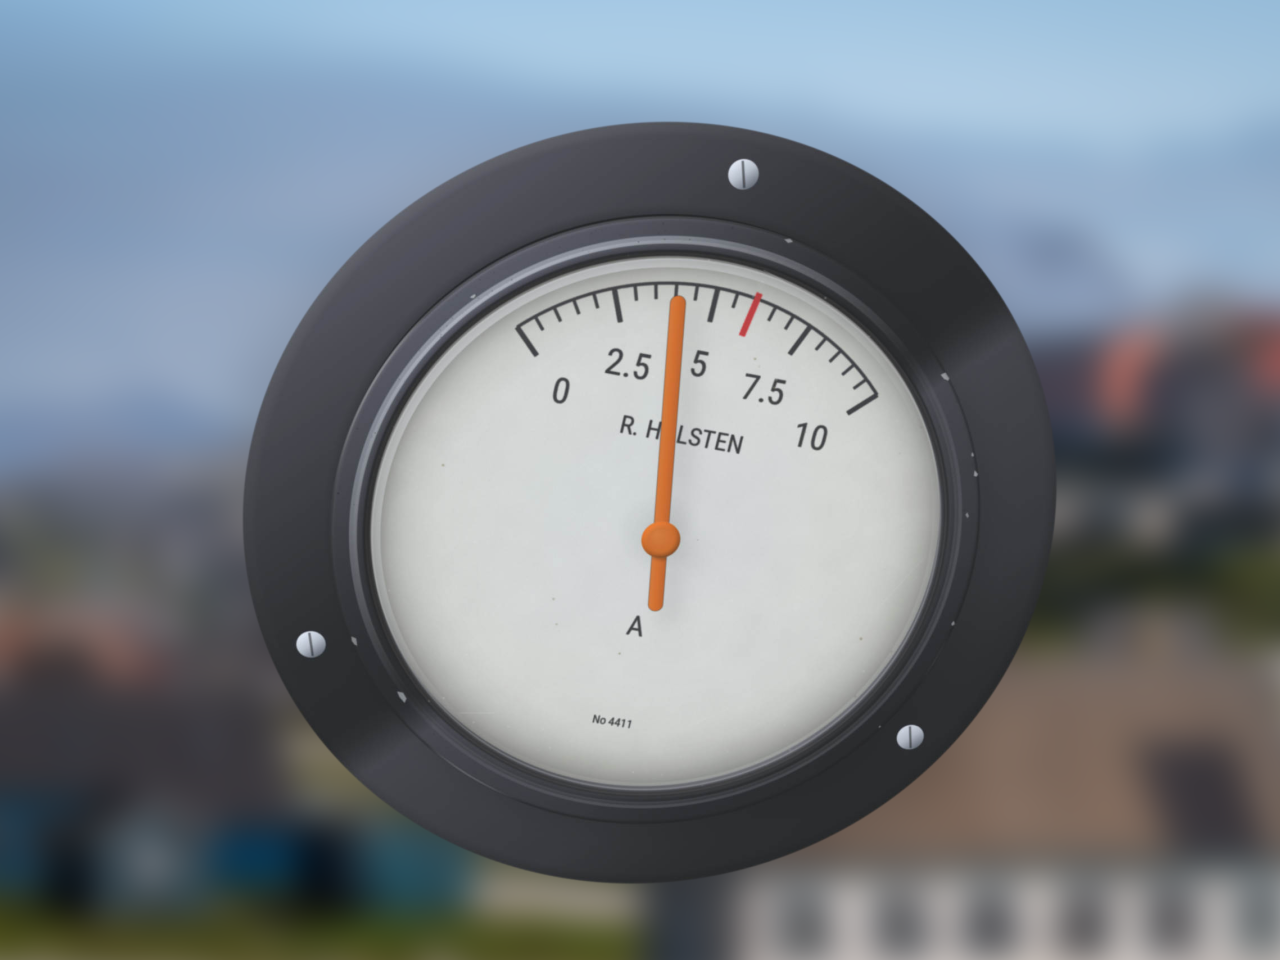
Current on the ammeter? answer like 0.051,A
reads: 4,A
